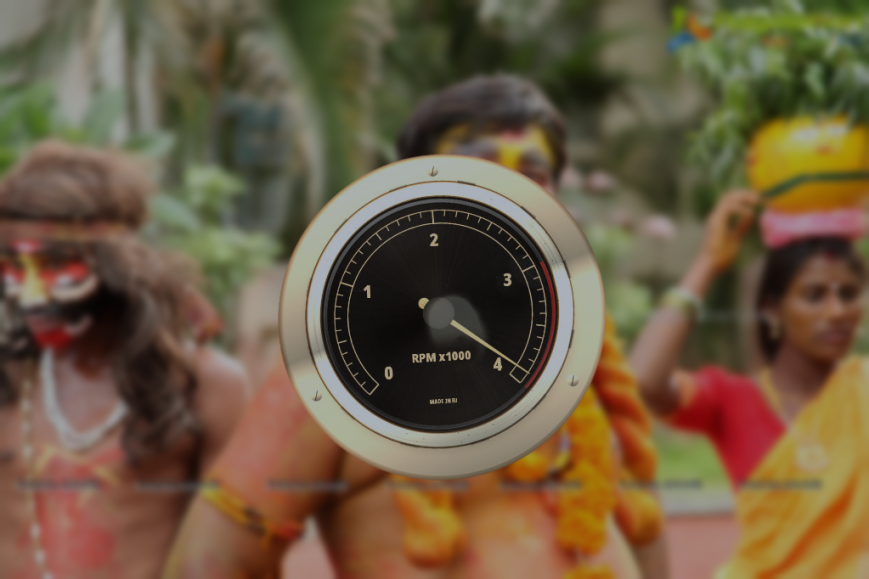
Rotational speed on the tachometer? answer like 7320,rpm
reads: 3900,rpm
